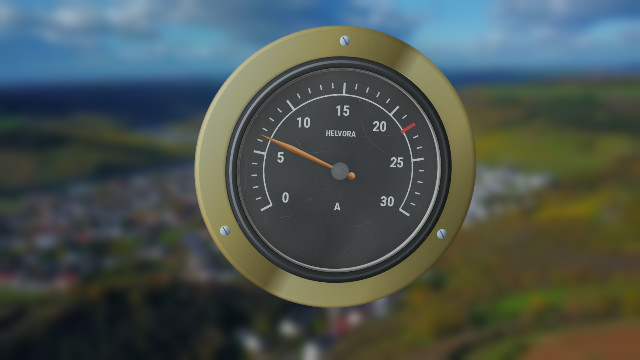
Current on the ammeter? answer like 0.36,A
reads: 6.5,A
